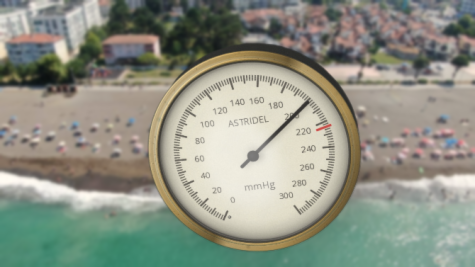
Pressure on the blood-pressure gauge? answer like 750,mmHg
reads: 200,mmHg
